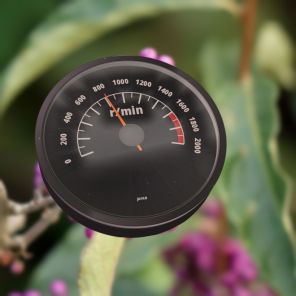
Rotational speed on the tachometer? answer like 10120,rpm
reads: 800,rpm
